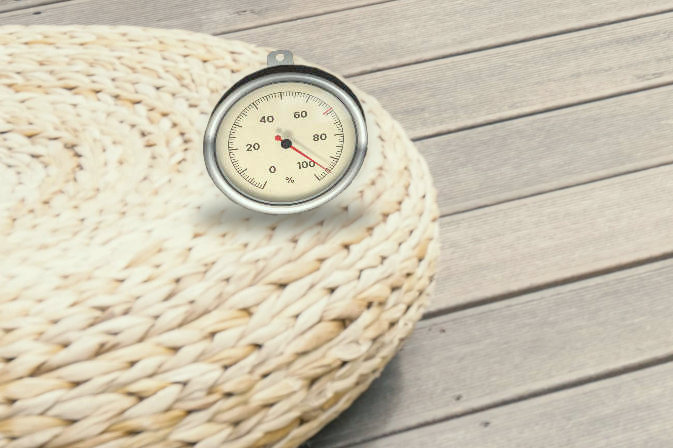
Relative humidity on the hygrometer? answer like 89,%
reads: 95,%
